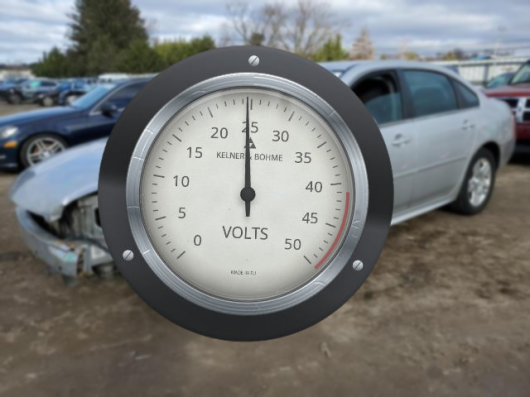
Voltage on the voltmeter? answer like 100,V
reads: 24.5,V
